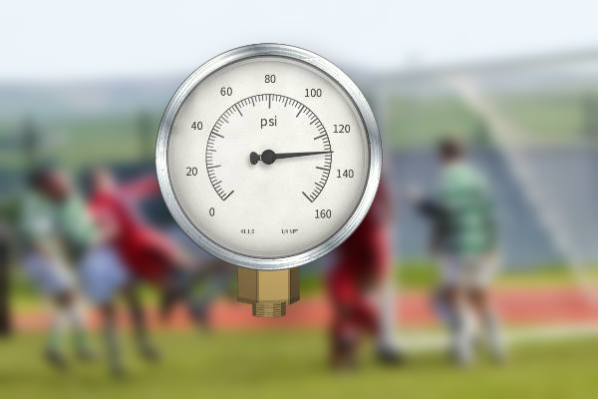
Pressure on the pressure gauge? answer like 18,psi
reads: 130,psi
